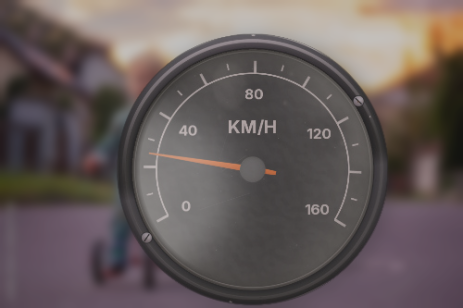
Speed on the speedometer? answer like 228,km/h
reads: 25,km/h
